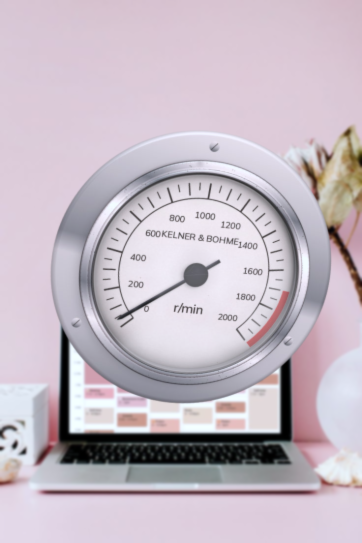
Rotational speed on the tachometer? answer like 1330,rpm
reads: 50,rpm
